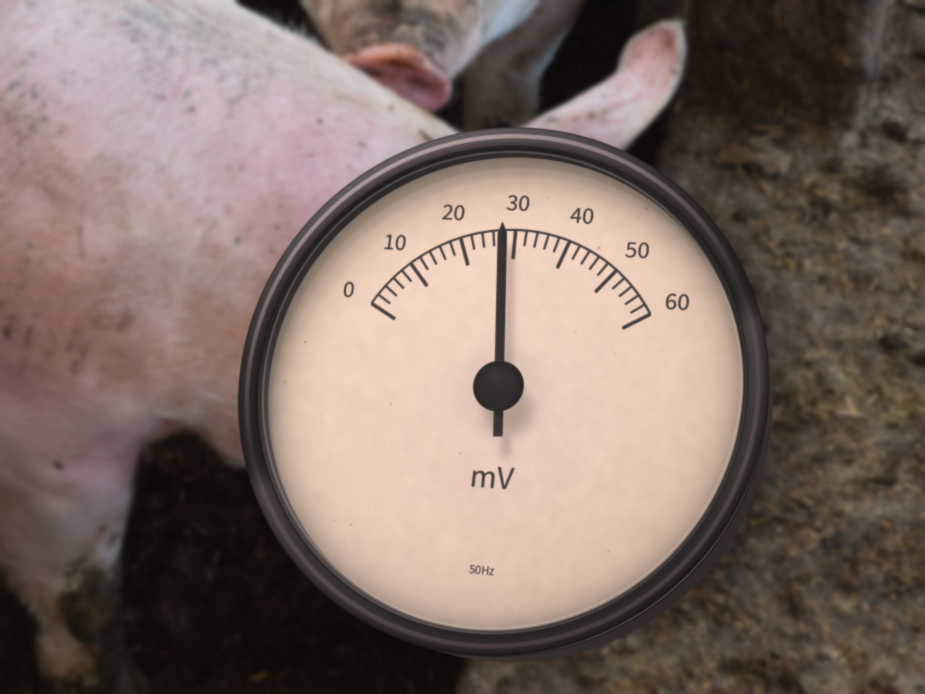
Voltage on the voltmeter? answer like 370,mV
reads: 28,mV
